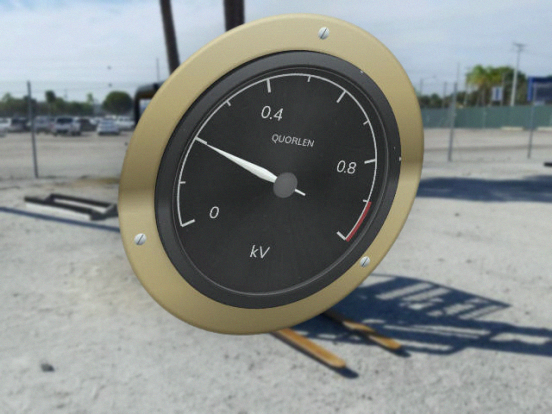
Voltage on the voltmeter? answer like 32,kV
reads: 0.2,kV
